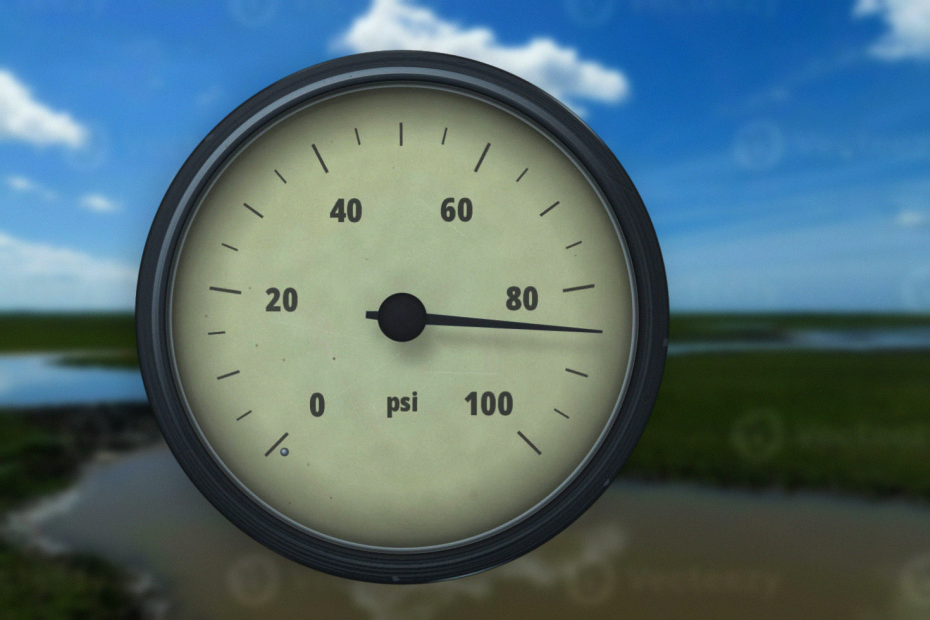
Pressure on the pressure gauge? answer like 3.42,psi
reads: 85,psi
